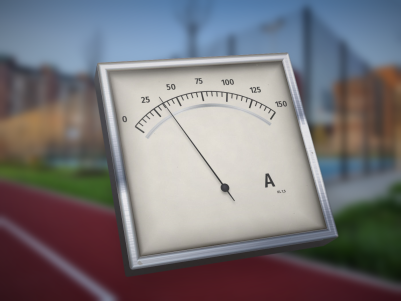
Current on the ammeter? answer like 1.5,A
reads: 35,A
